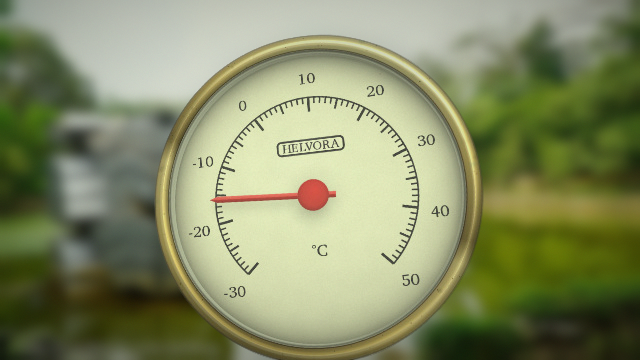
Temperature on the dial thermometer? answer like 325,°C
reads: -16,°C
